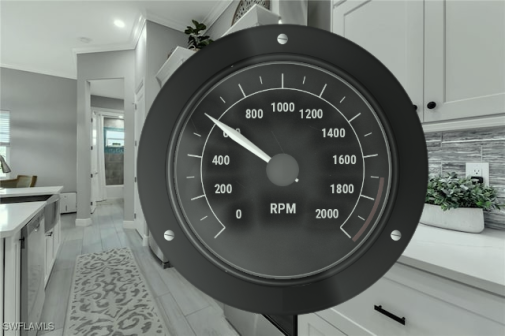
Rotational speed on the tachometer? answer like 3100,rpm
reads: 600,rpm
